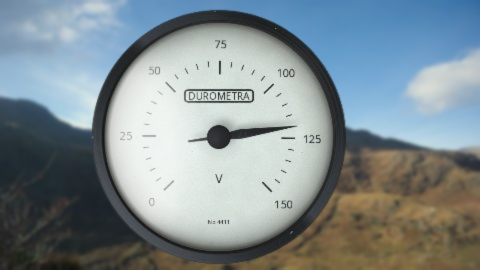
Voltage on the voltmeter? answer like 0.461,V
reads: 120,V
